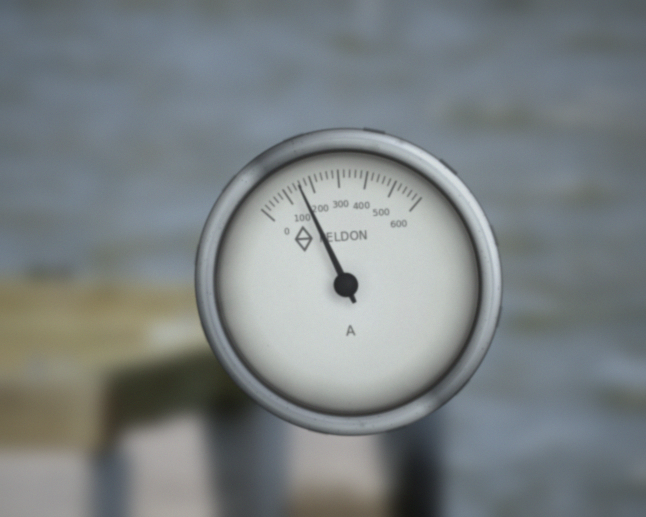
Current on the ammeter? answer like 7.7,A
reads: 160,A
